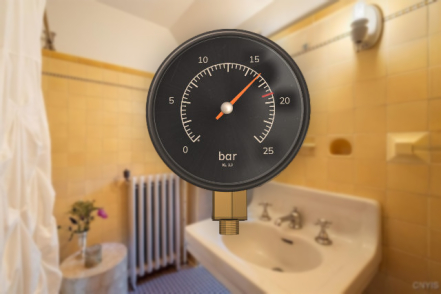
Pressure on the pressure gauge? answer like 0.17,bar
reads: 16.5,bar
